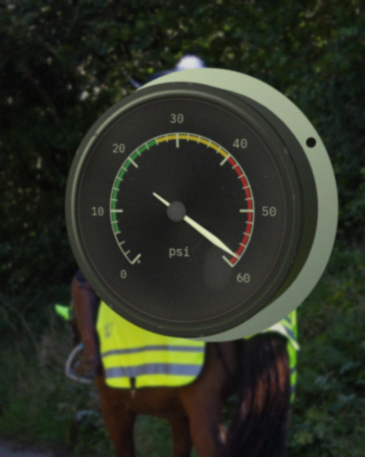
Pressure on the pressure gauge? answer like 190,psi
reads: 58,psi
